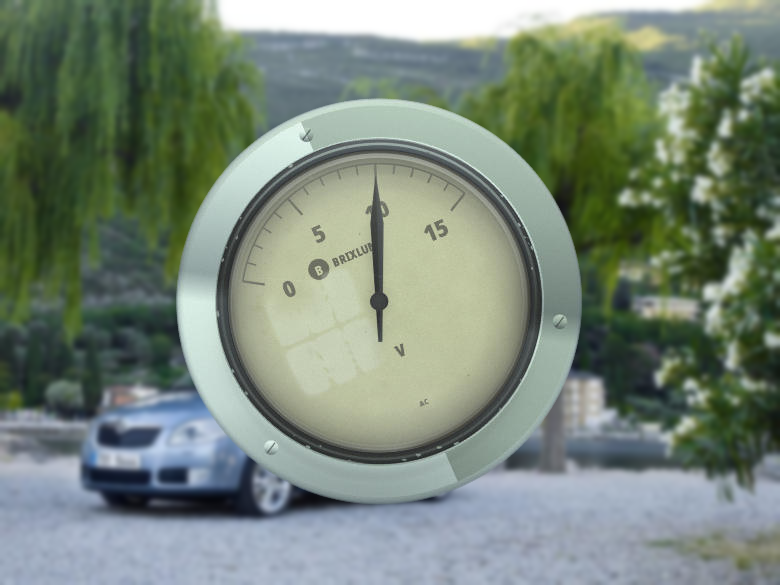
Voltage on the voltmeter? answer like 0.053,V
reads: 10,V
